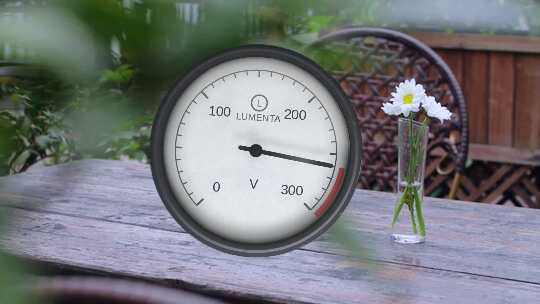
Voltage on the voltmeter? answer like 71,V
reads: 260,V
